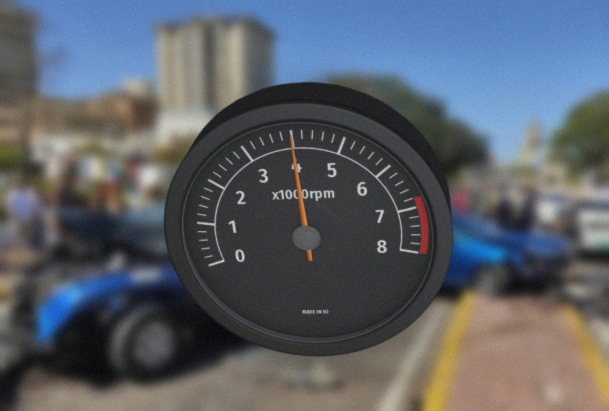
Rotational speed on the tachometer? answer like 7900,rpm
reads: 4000,rpm
